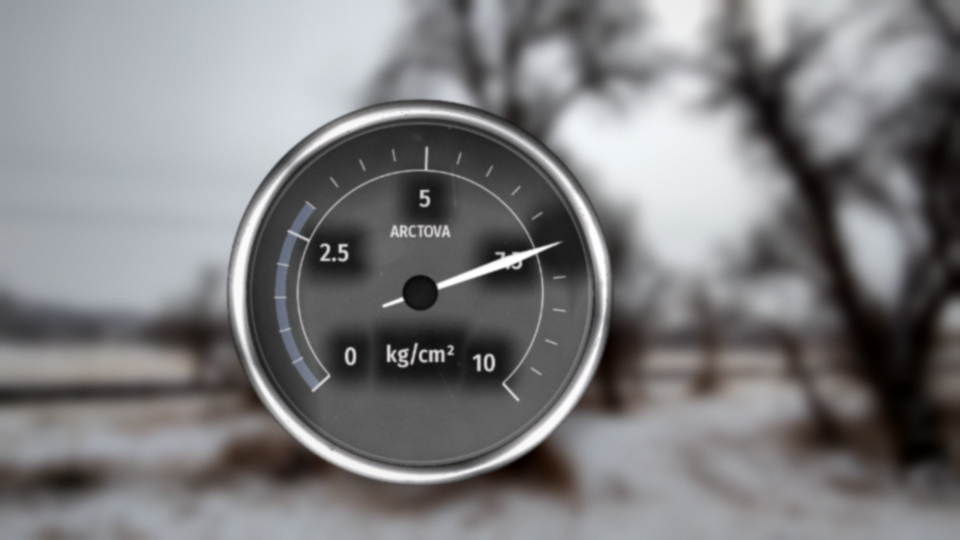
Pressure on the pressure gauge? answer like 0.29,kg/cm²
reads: 7.5,kg/cm²
